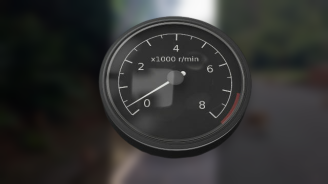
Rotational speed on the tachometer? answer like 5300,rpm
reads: 250,rpm
